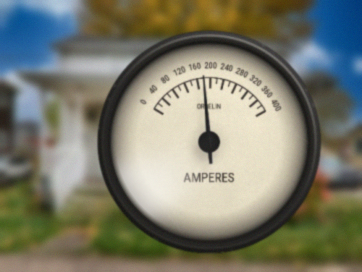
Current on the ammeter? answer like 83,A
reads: 180,A
